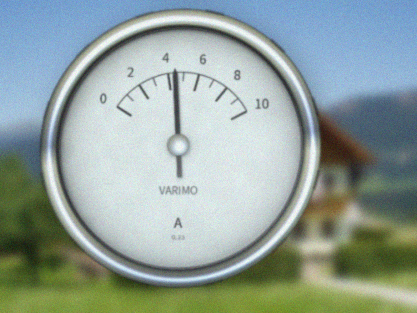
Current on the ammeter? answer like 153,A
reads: 4.5,A
